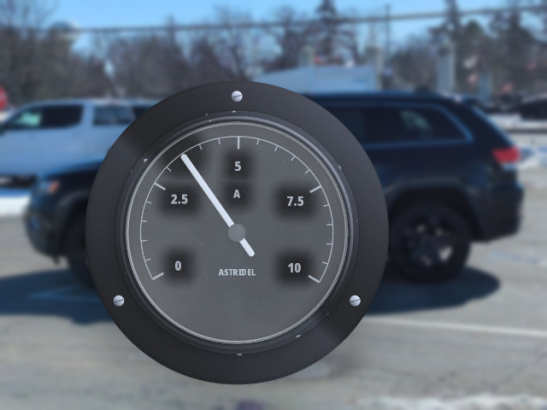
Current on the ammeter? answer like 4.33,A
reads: 3.5,A
